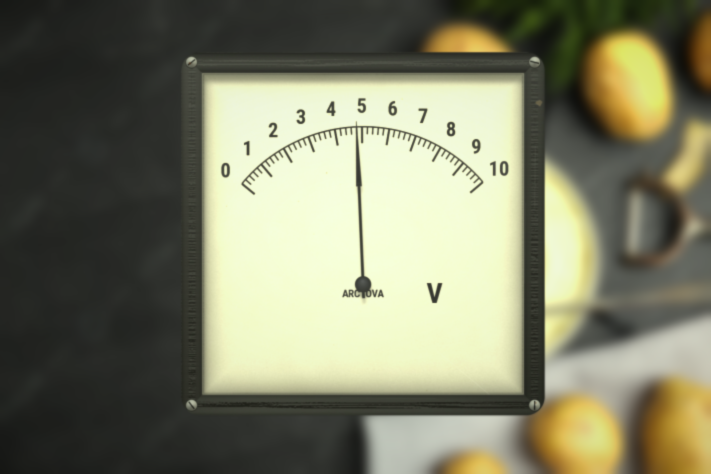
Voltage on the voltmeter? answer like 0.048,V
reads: 4.8,V
